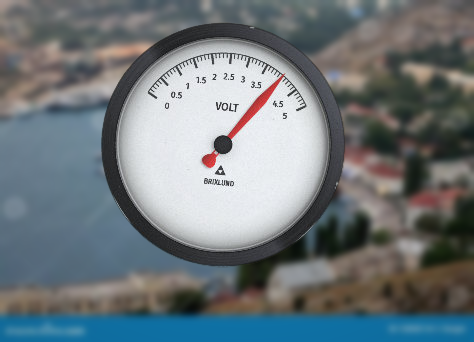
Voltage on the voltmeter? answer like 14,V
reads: 4,V
